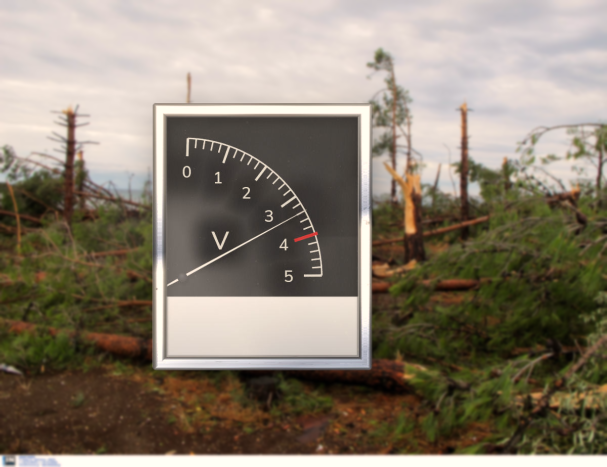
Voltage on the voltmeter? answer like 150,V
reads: 3.4,V
